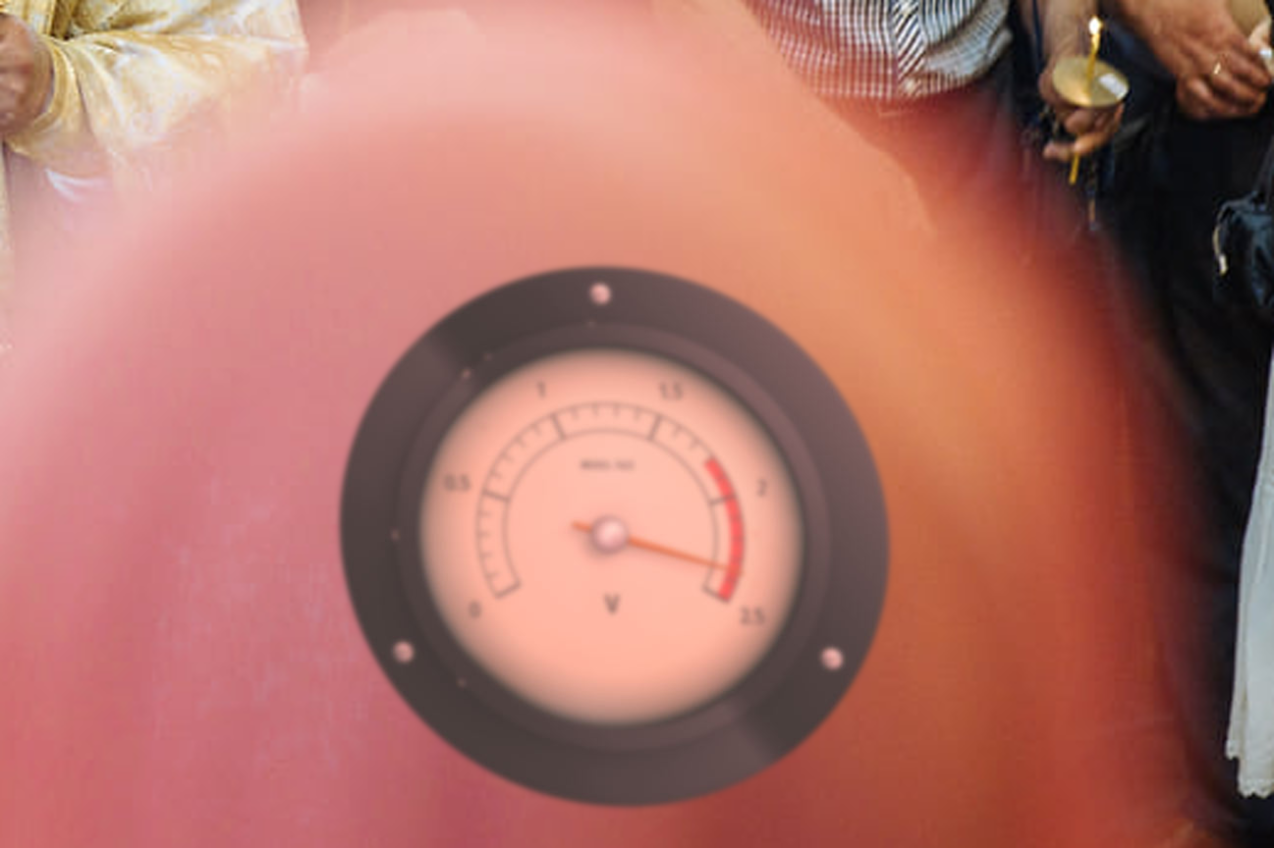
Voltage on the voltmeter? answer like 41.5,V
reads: 2.35,V
